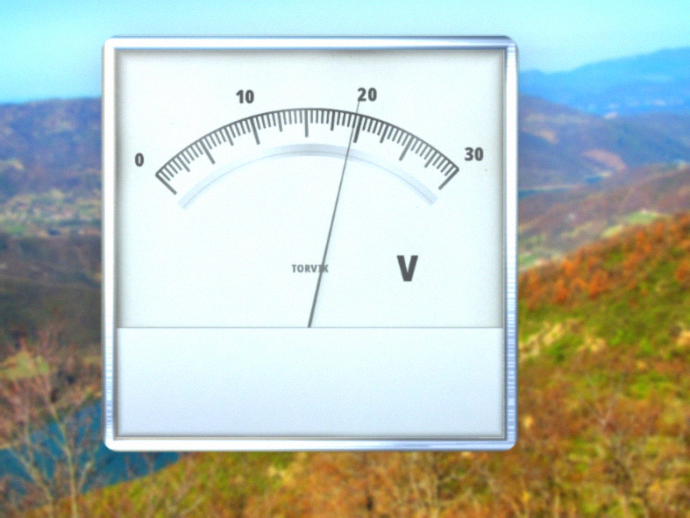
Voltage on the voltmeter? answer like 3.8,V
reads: 19.5,V
